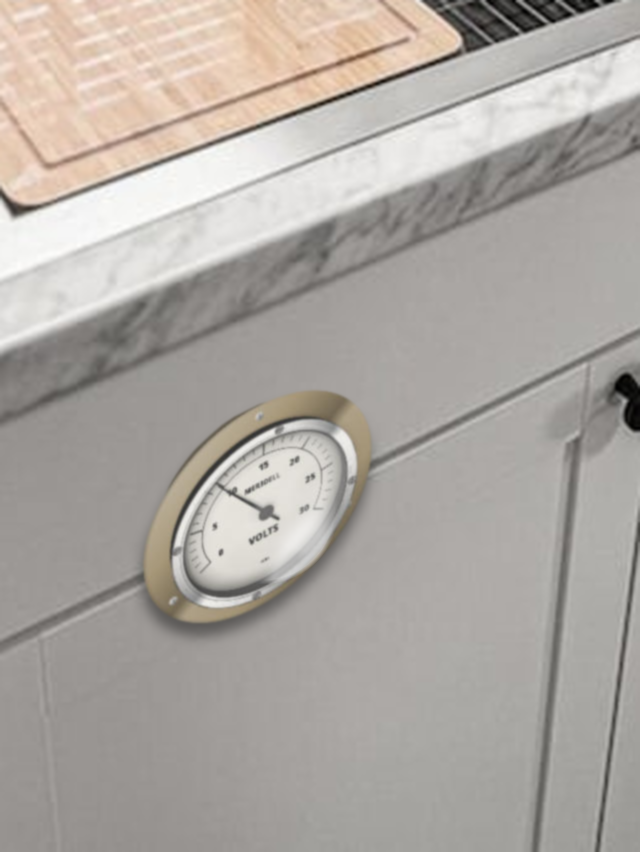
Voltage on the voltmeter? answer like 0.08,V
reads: 10,V
